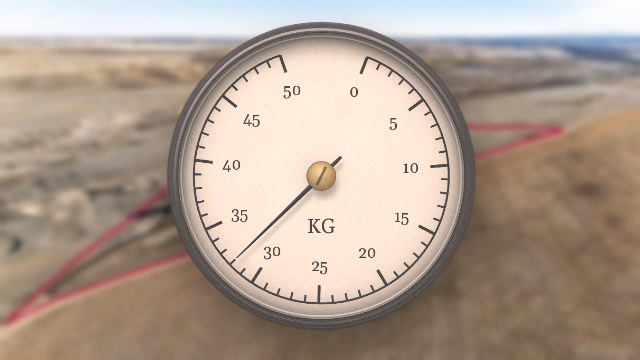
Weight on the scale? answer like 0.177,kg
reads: 32,kg
